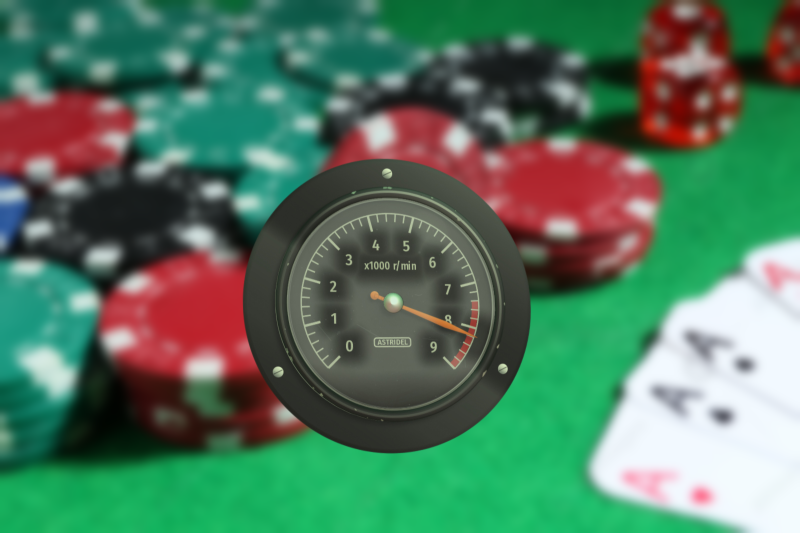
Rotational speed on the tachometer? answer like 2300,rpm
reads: 8200,rpm
